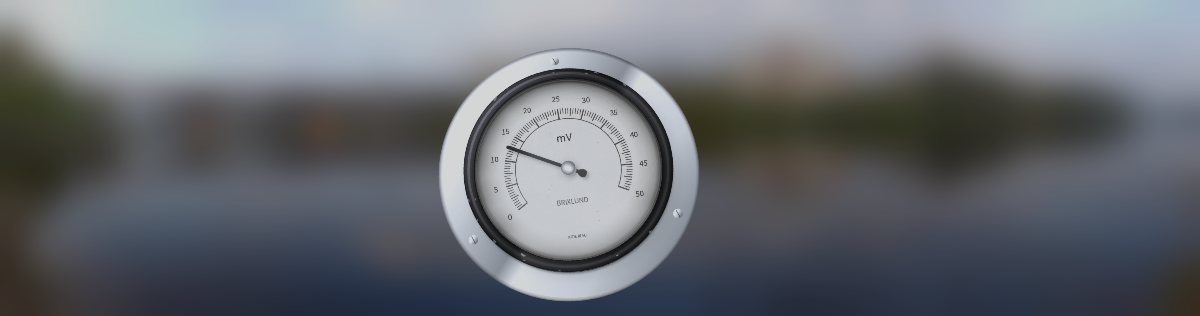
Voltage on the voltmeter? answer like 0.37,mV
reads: 12.5,mV
